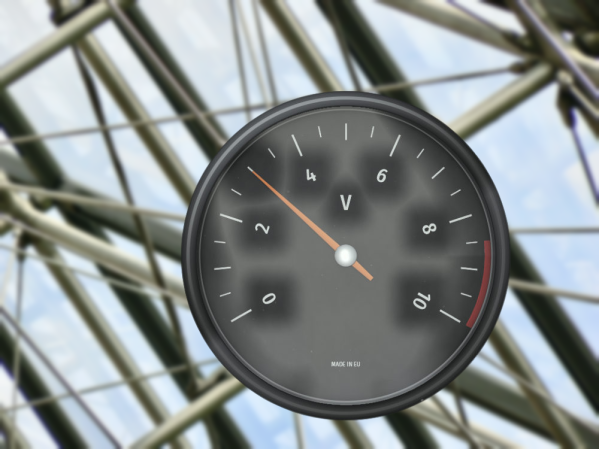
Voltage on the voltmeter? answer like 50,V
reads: 3,V
